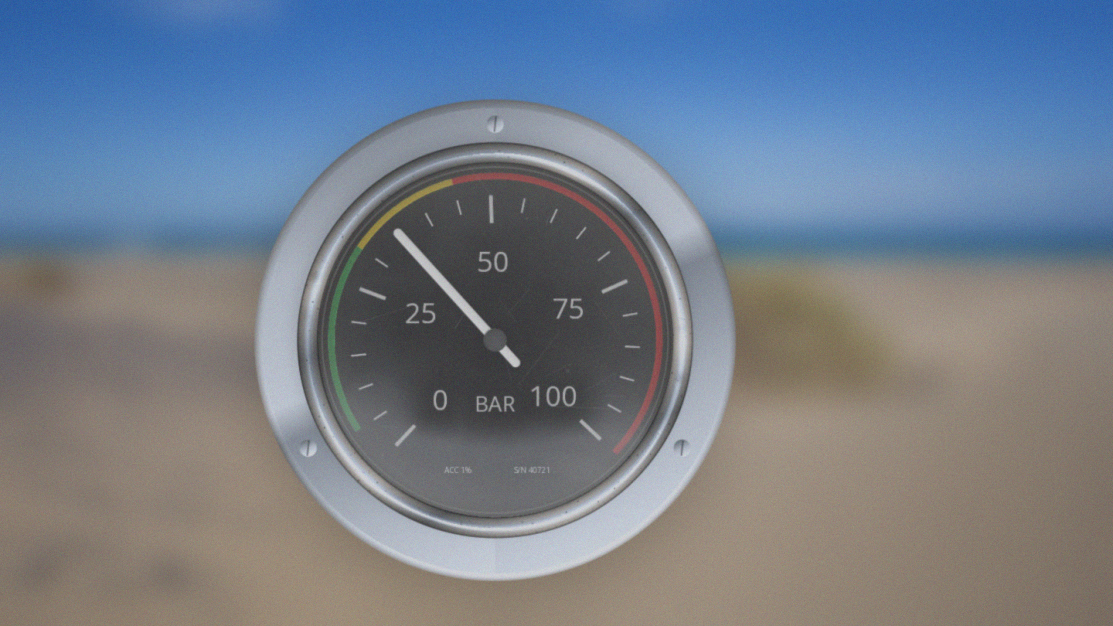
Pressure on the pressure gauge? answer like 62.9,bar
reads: 35,bar
